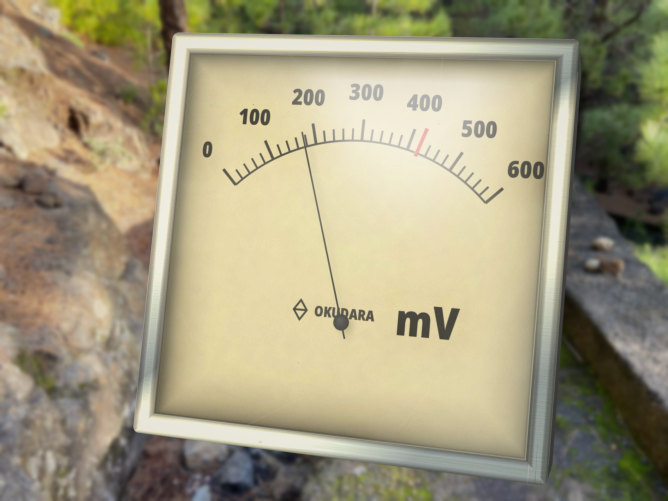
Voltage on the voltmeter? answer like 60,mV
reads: 180,mV
